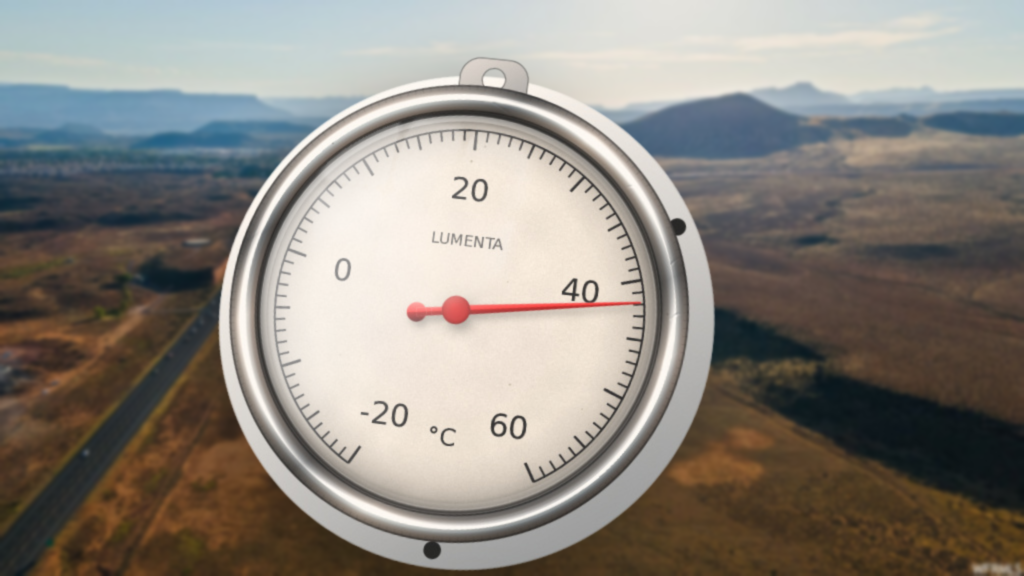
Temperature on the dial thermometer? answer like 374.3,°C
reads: 42,°C
